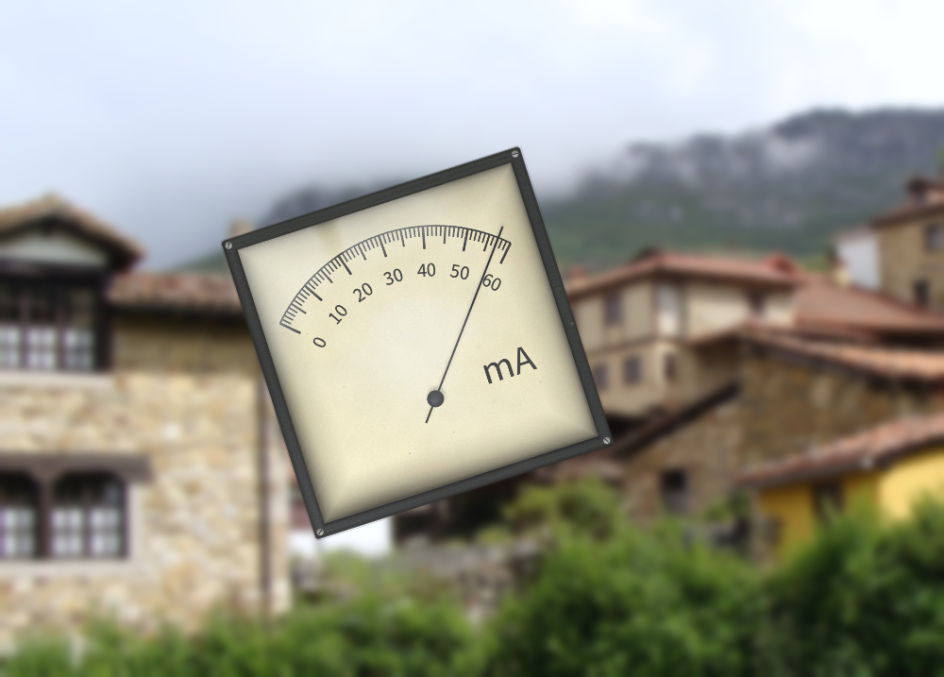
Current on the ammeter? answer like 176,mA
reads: 57,mA
